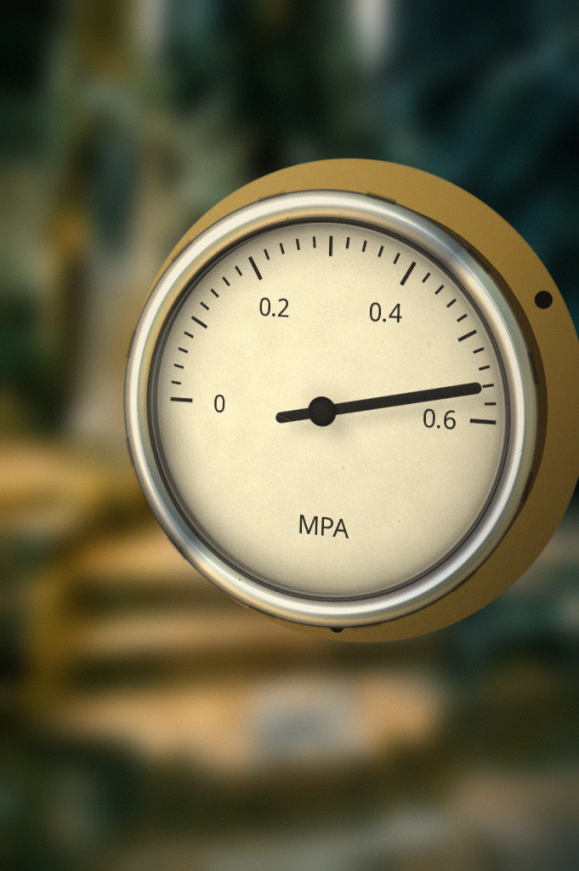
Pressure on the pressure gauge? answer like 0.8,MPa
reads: 0.56,MPa
